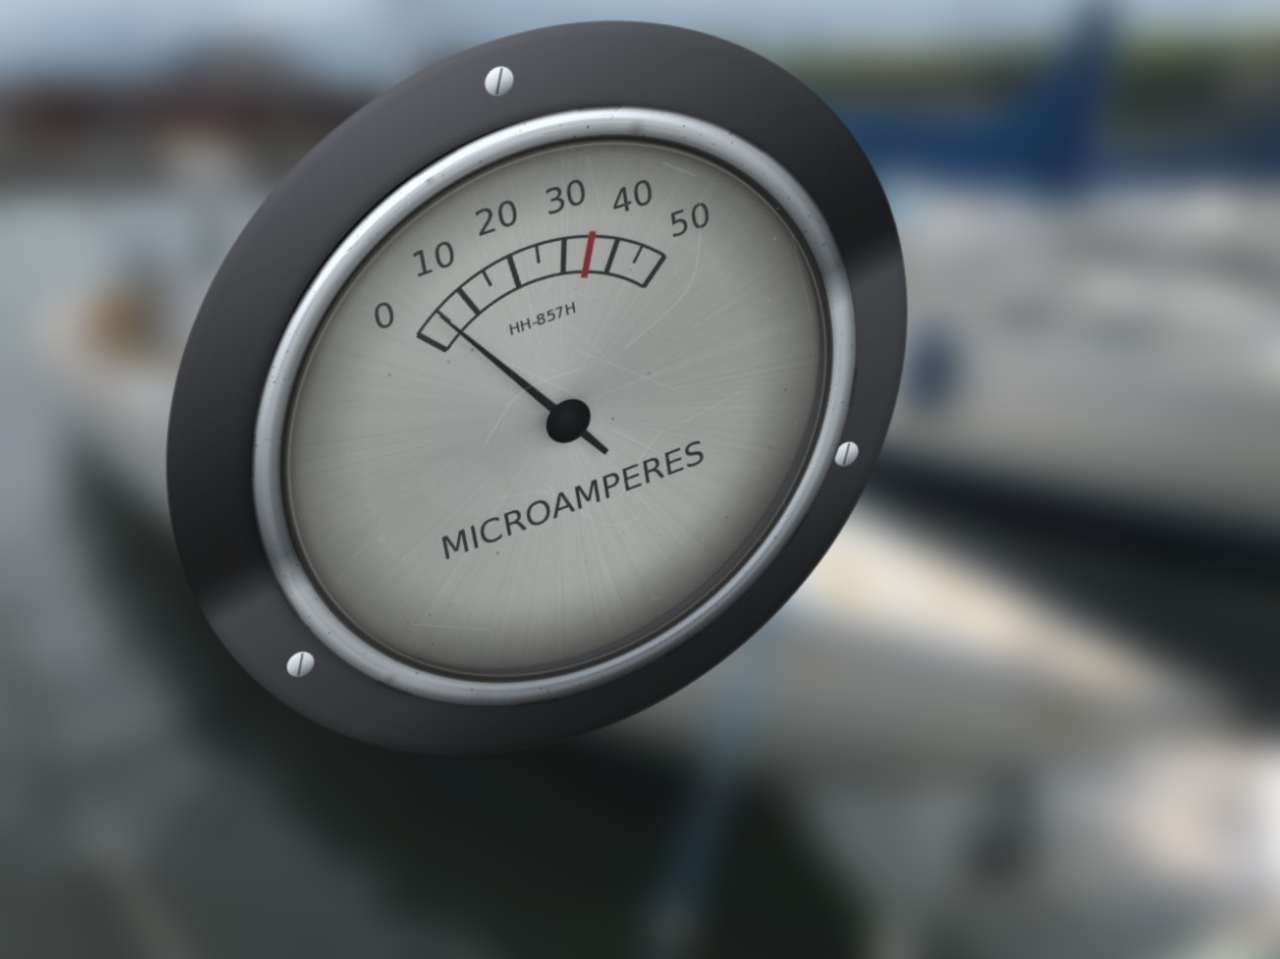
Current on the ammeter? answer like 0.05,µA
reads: 5,µA
